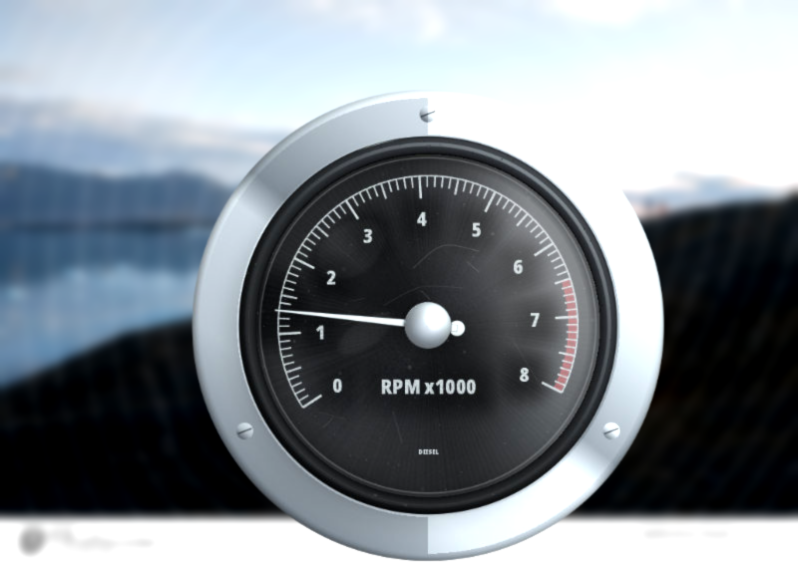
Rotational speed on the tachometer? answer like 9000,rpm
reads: 1300,rpm
